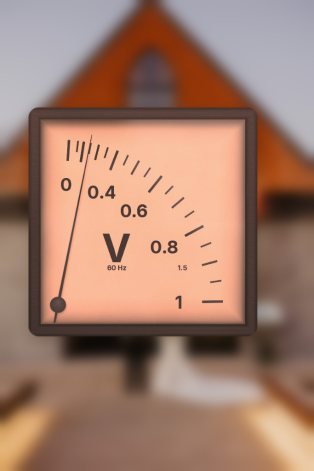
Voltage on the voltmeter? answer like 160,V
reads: 0.25,V
